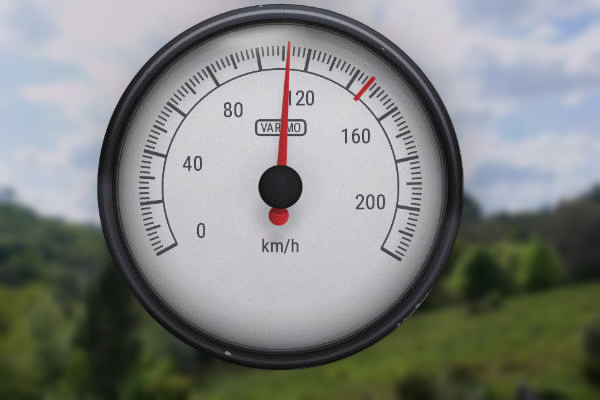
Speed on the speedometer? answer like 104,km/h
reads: 112,km/h
